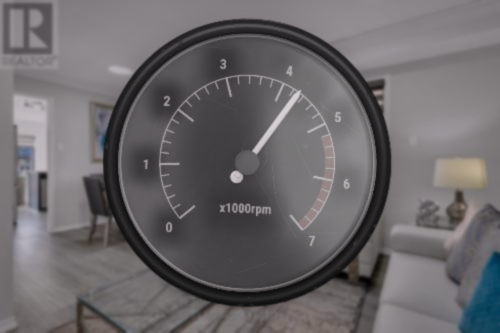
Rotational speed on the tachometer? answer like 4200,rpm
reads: 4300,rpm
